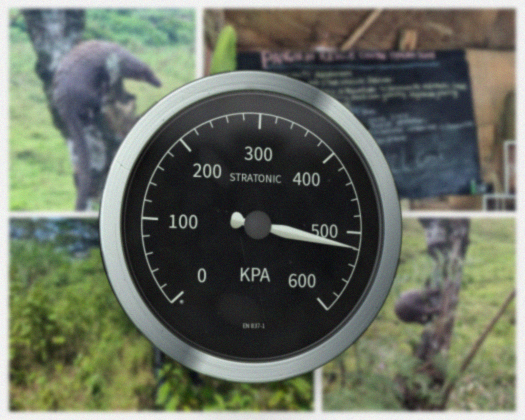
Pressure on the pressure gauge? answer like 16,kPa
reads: 520,kPa
